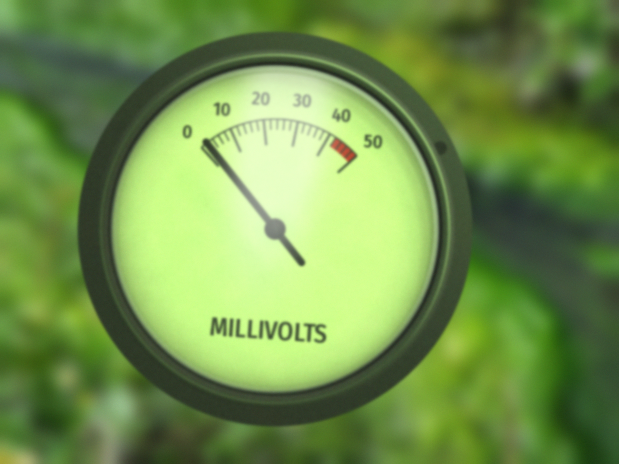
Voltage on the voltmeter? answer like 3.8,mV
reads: 2,mV
